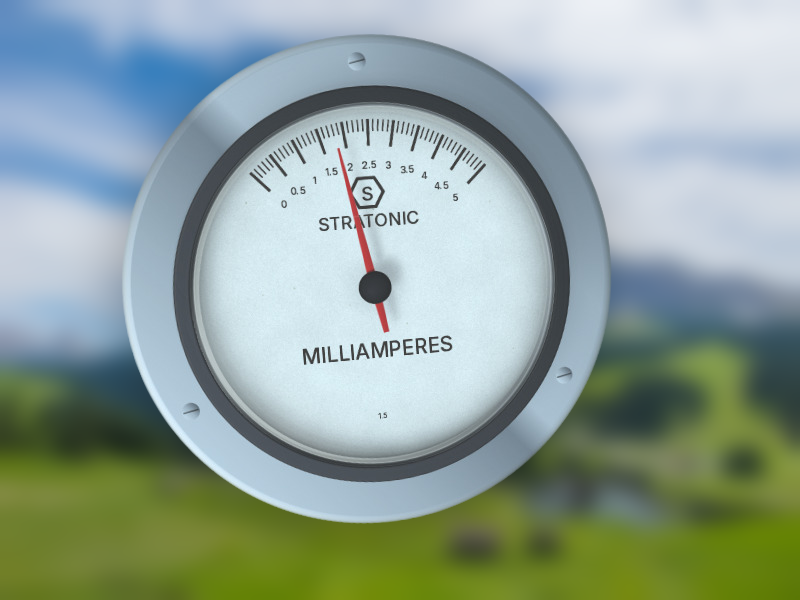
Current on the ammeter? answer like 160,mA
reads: 1.8,mA
